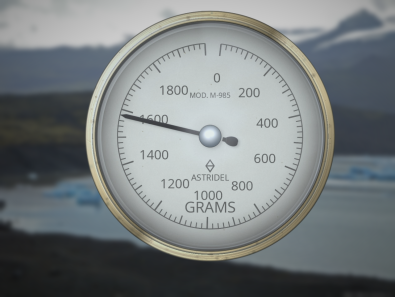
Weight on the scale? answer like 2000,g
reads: 1580,g
